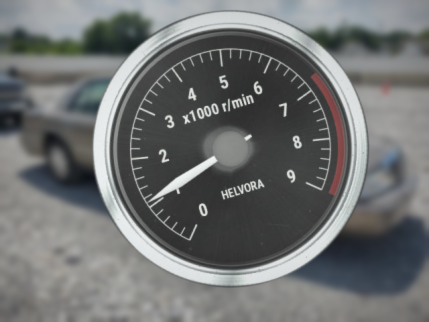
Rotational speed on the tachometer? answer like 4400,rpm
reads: 1100,rpm
